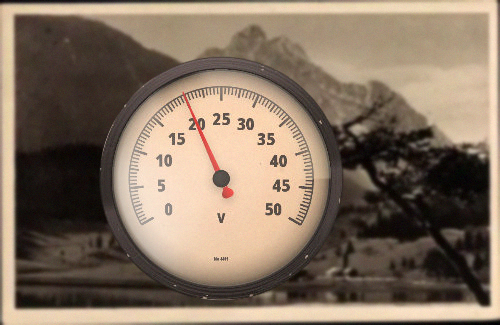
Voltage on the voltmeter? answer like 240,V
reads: 20,V
